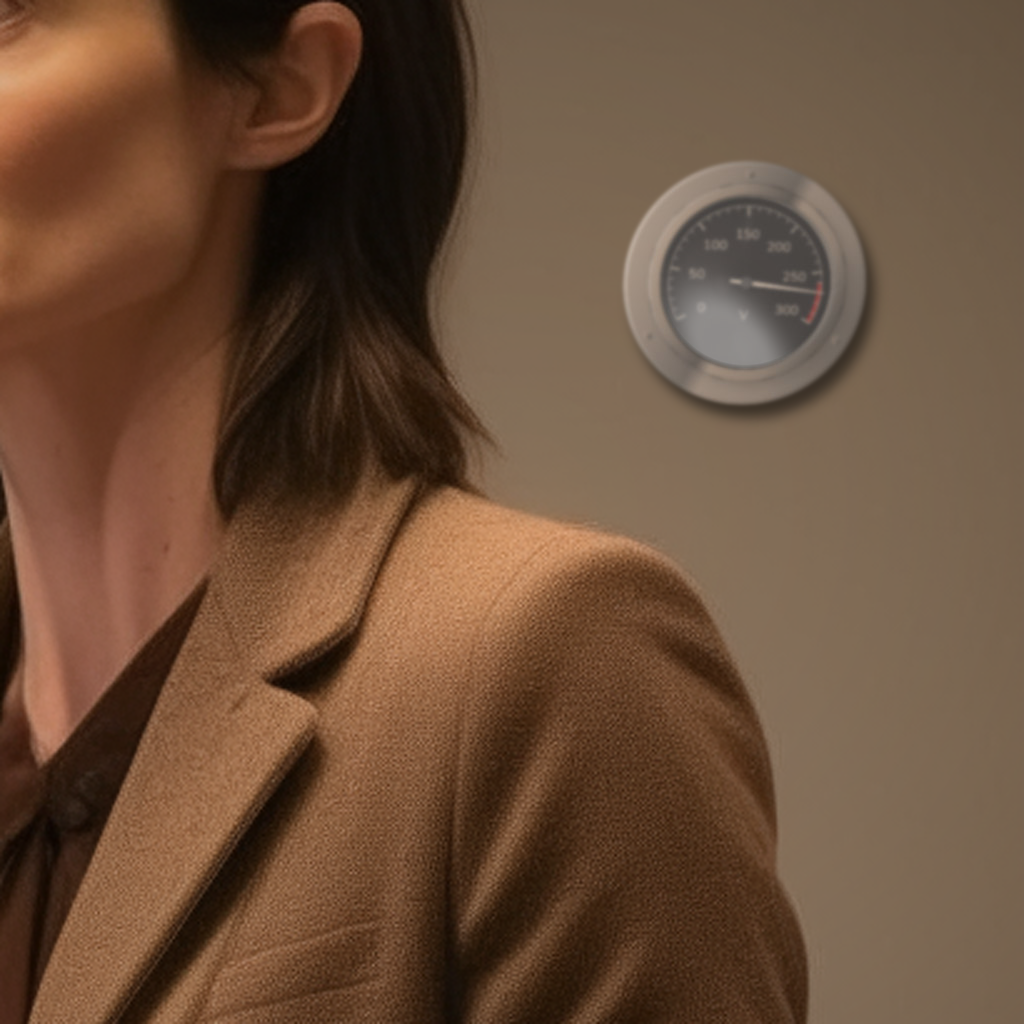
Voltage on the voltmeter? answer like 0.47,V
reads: 270,V
